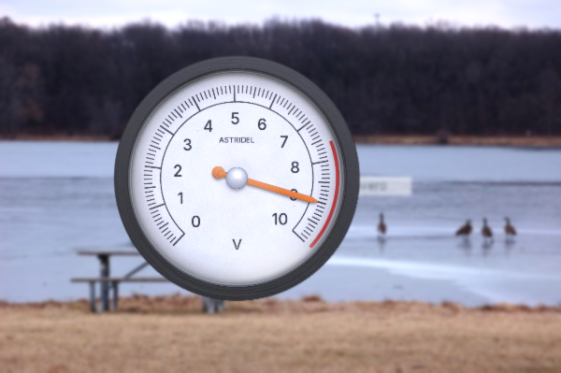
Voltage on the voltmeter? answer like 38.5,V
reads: 9,V
